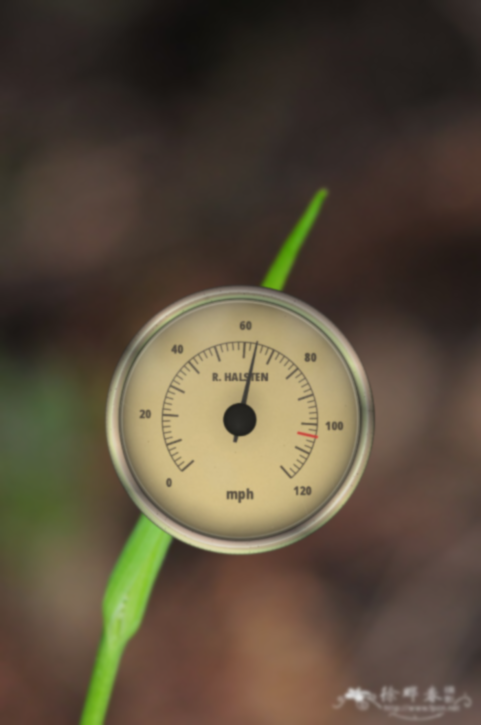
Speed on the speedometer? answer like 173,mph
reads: 64,mph
